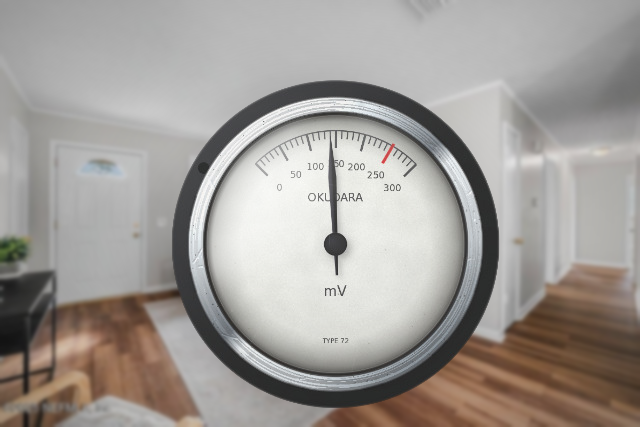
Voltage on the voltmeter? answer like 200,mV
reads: 140,mV
